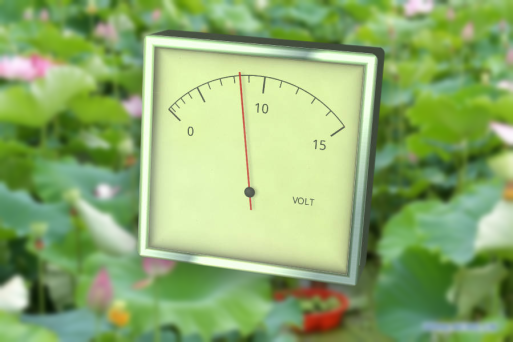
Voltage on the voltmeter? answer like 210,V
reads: 8.5,V
